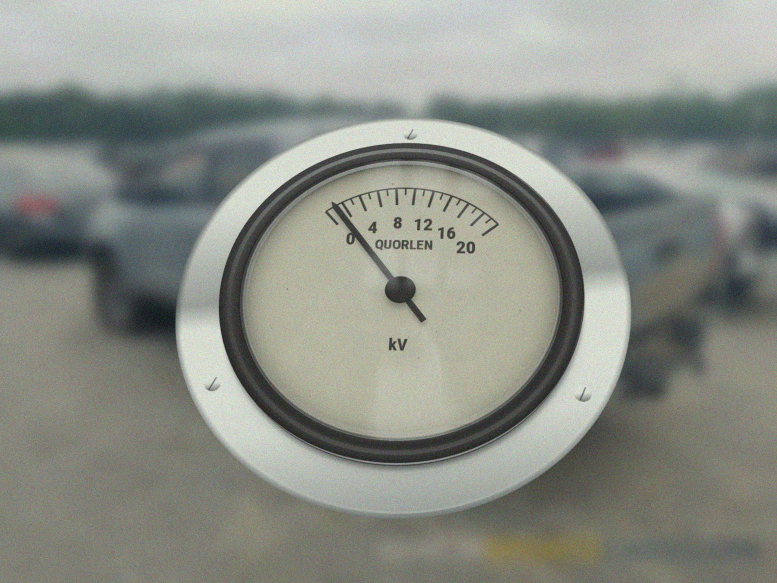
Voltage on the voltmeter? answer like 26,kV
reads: 1,kV
